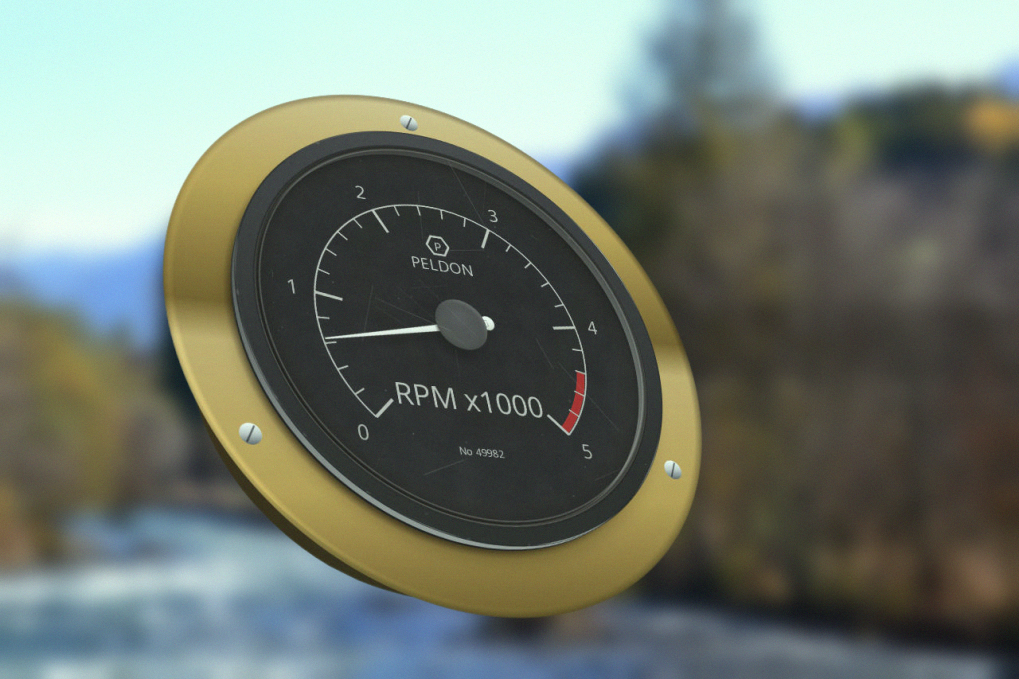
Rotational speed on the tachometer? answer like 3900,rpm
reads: 600,rpm
